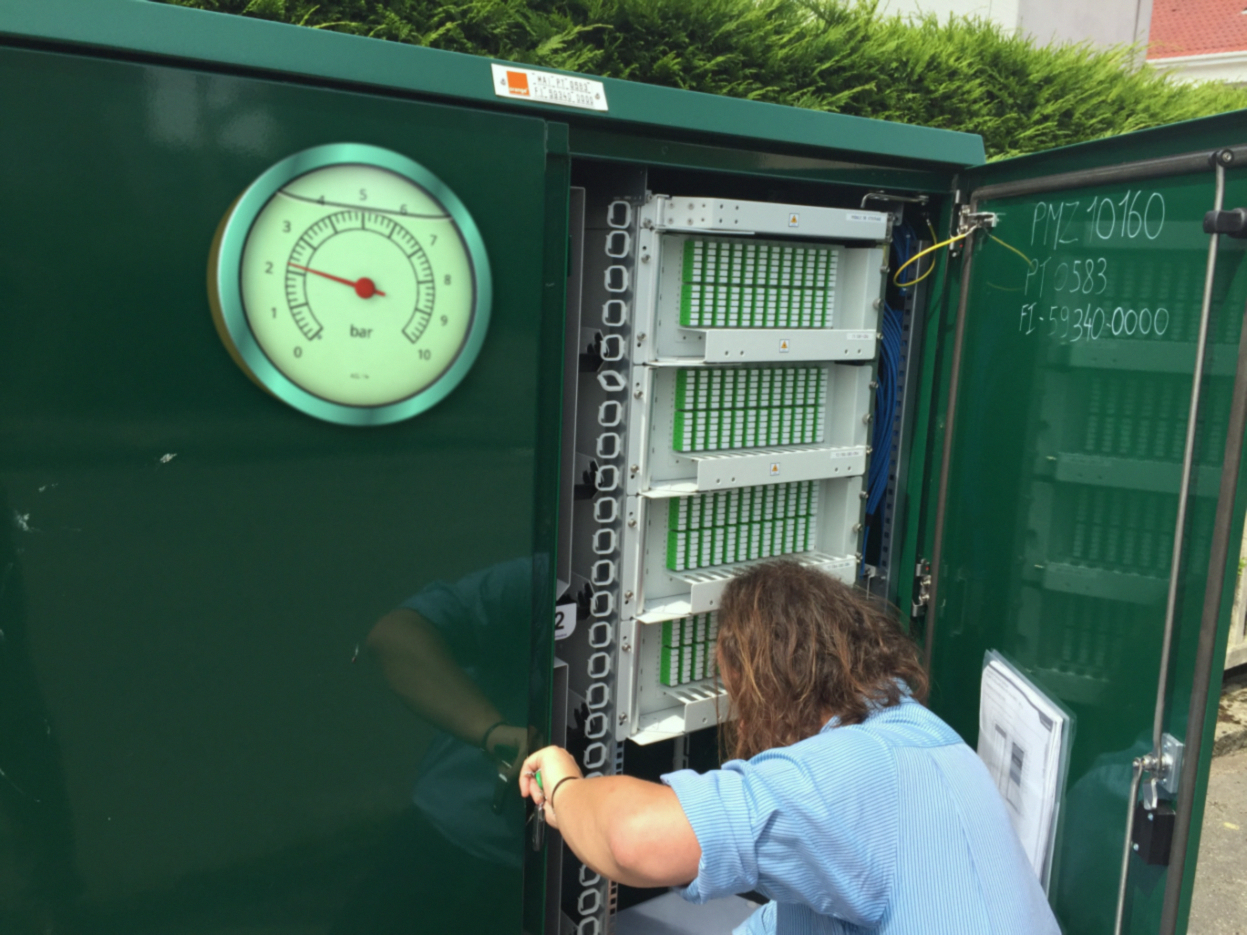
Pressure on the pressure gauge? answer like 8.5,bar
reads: 2.2,bar
